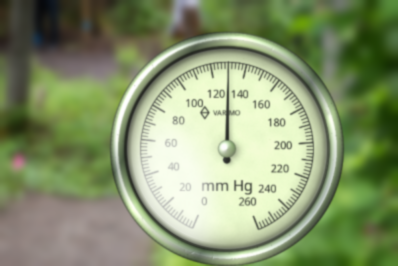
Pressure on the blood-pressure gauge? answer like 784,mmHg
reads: 130,mmHg
